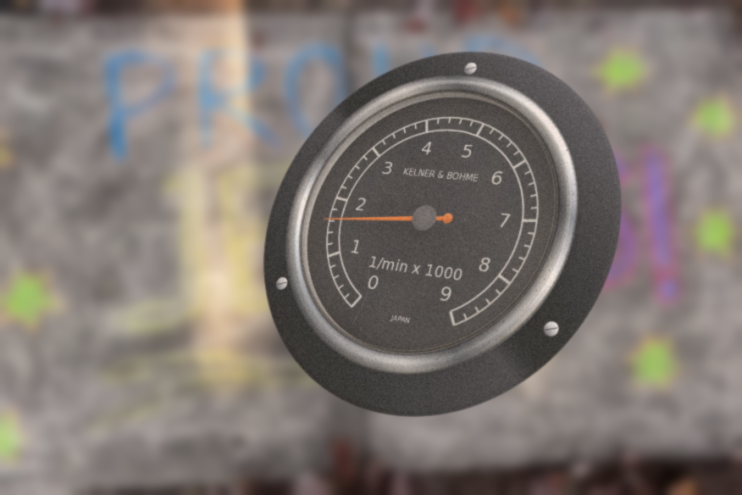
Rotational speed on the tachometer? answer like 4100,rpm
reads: 1600,rpm
